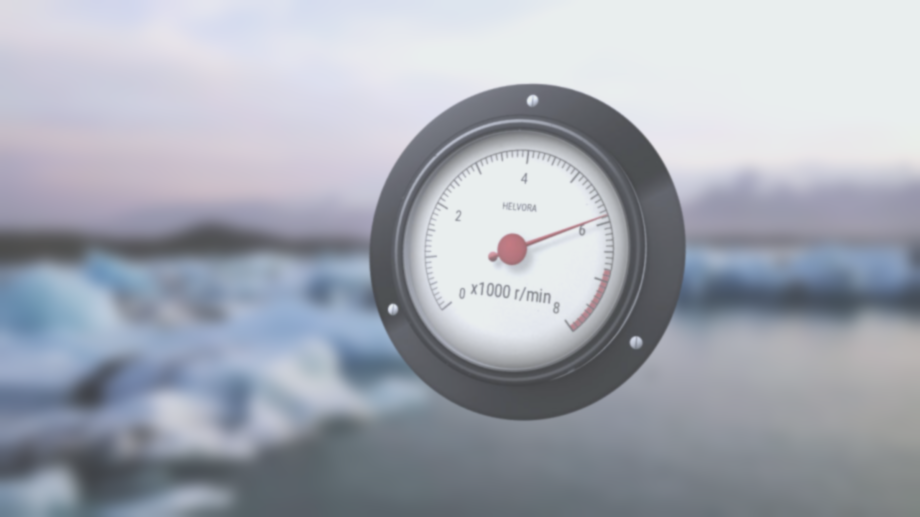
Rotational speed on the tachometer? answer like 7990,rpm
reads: 5900,rpm
